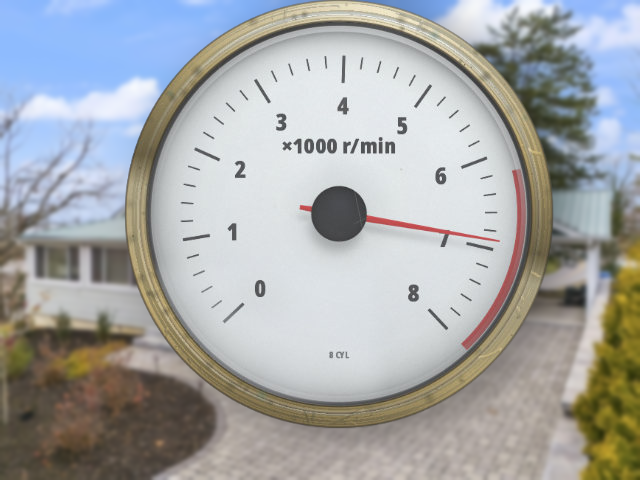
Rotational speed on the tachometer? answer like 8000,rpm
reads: 6900,rpm
